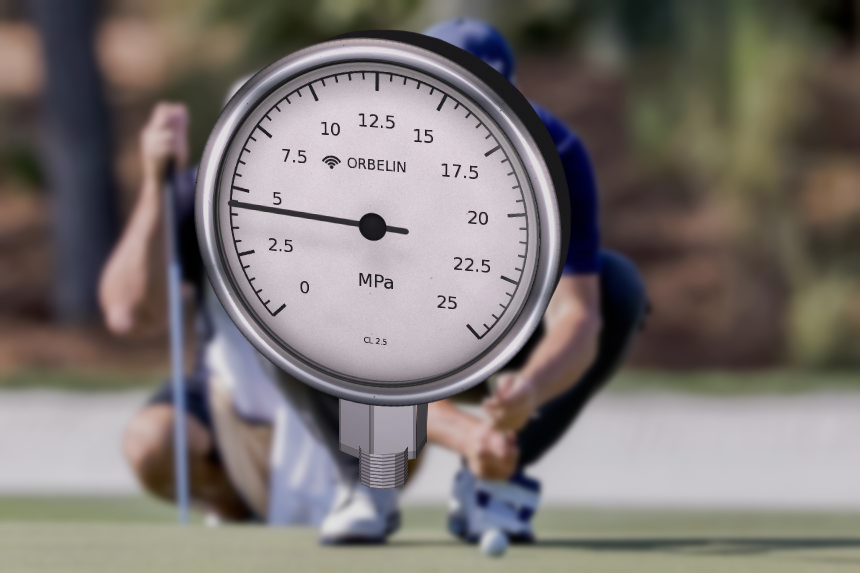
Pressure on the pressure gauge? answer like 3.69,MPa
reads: 4.5,MPa
